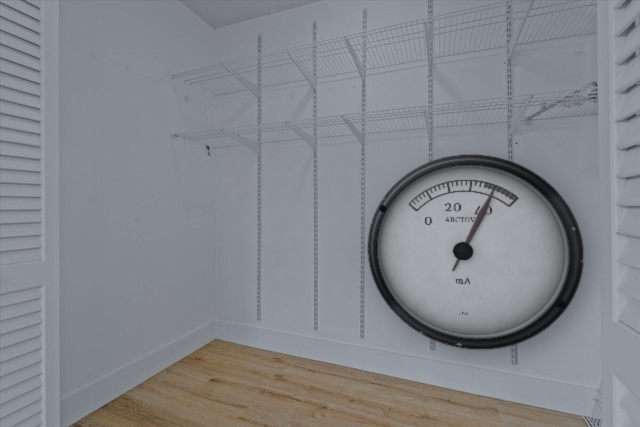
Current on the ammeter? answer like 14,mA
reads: 40,mA
